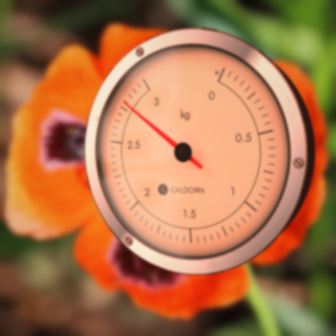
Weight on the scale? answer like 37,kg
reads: 2.8,kg
